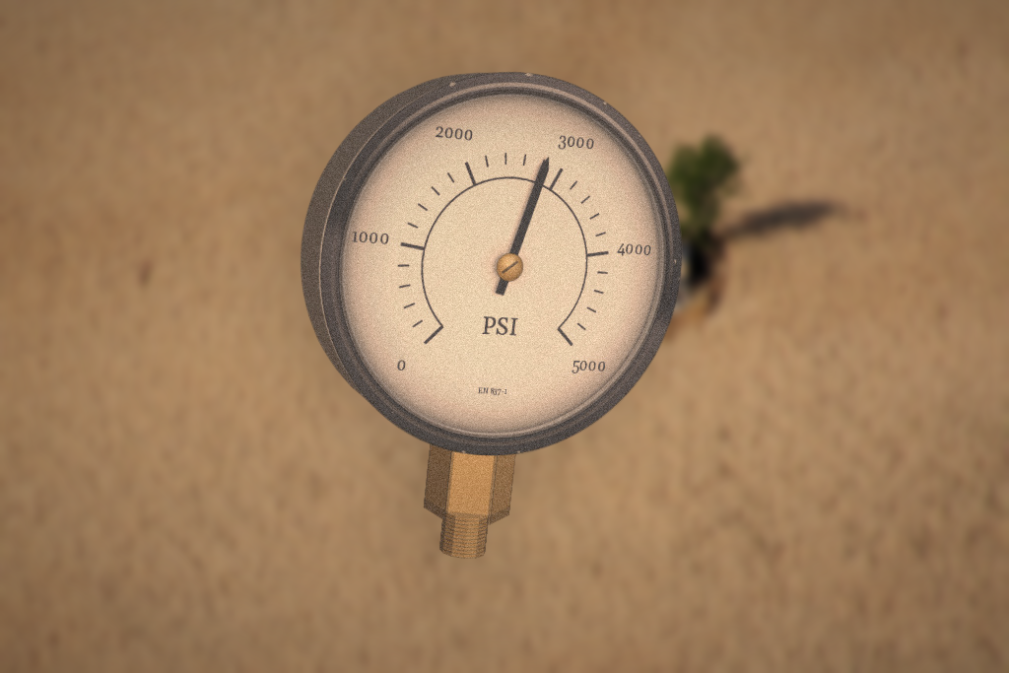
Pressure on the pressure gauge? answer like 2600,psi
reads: 2800,psi
